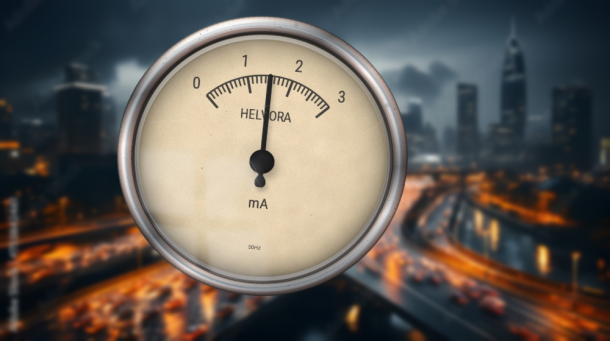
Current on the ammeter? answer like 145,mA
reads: 1.5,mA
